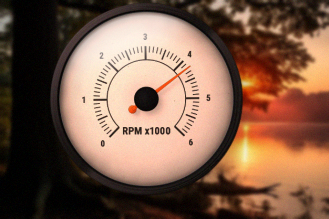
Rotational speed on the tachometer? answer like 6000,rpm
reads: 4200,rpm
